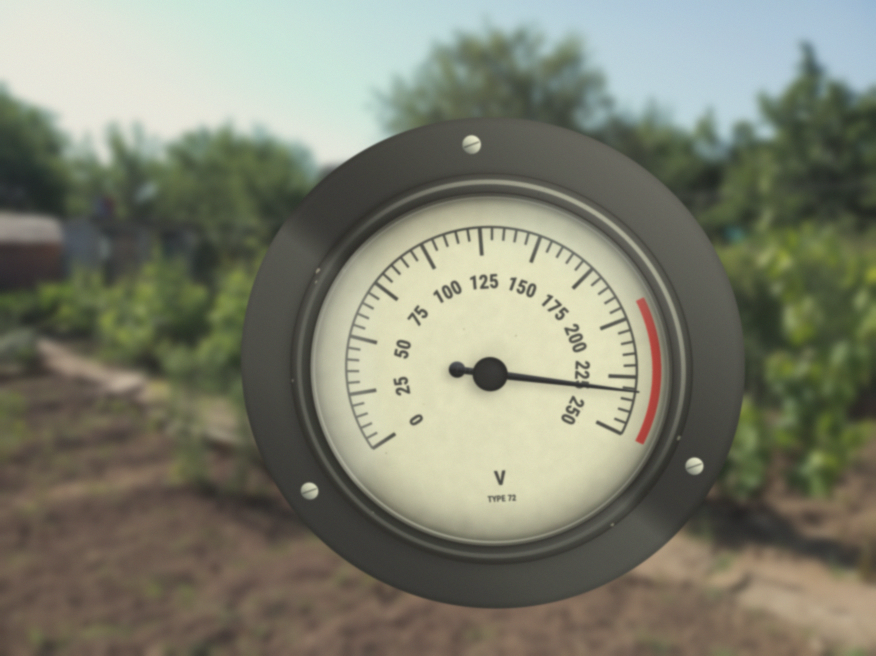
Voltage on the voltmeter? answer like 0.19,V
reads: 230,V
